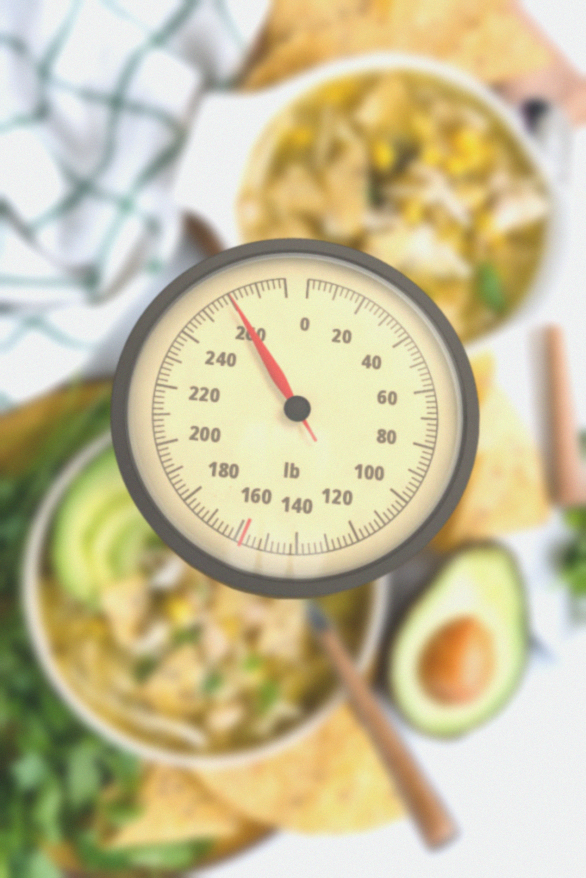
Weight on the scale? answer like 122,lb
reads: 260,lb
